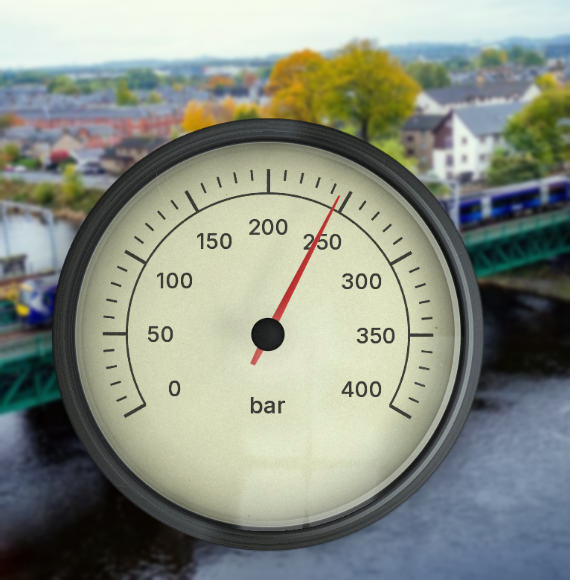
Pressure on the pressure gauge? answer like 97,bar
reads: 245,bar
